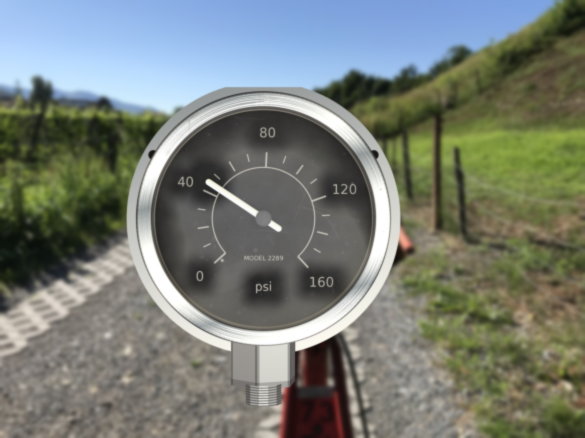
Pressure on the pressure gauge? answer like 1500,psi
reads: 45,psi
